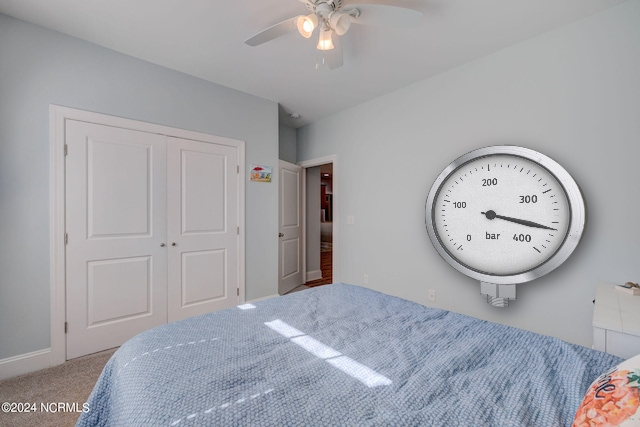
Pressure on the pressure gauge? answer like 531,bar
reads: 360,bar
